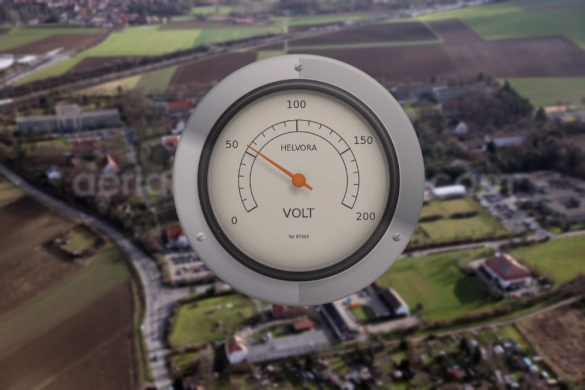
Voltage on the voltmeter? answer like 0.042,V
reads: 55,V
